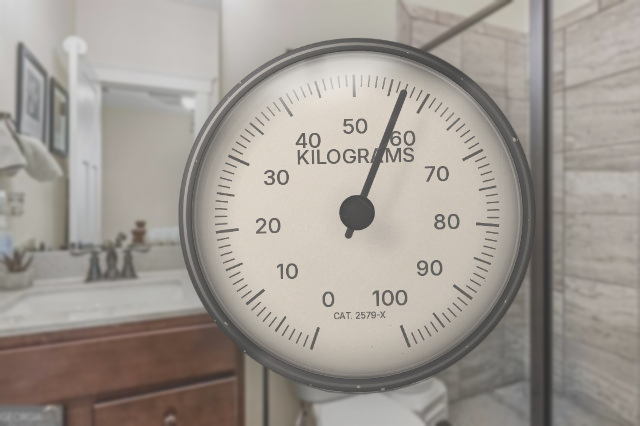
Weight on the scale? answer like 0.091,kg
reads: 57,kg
